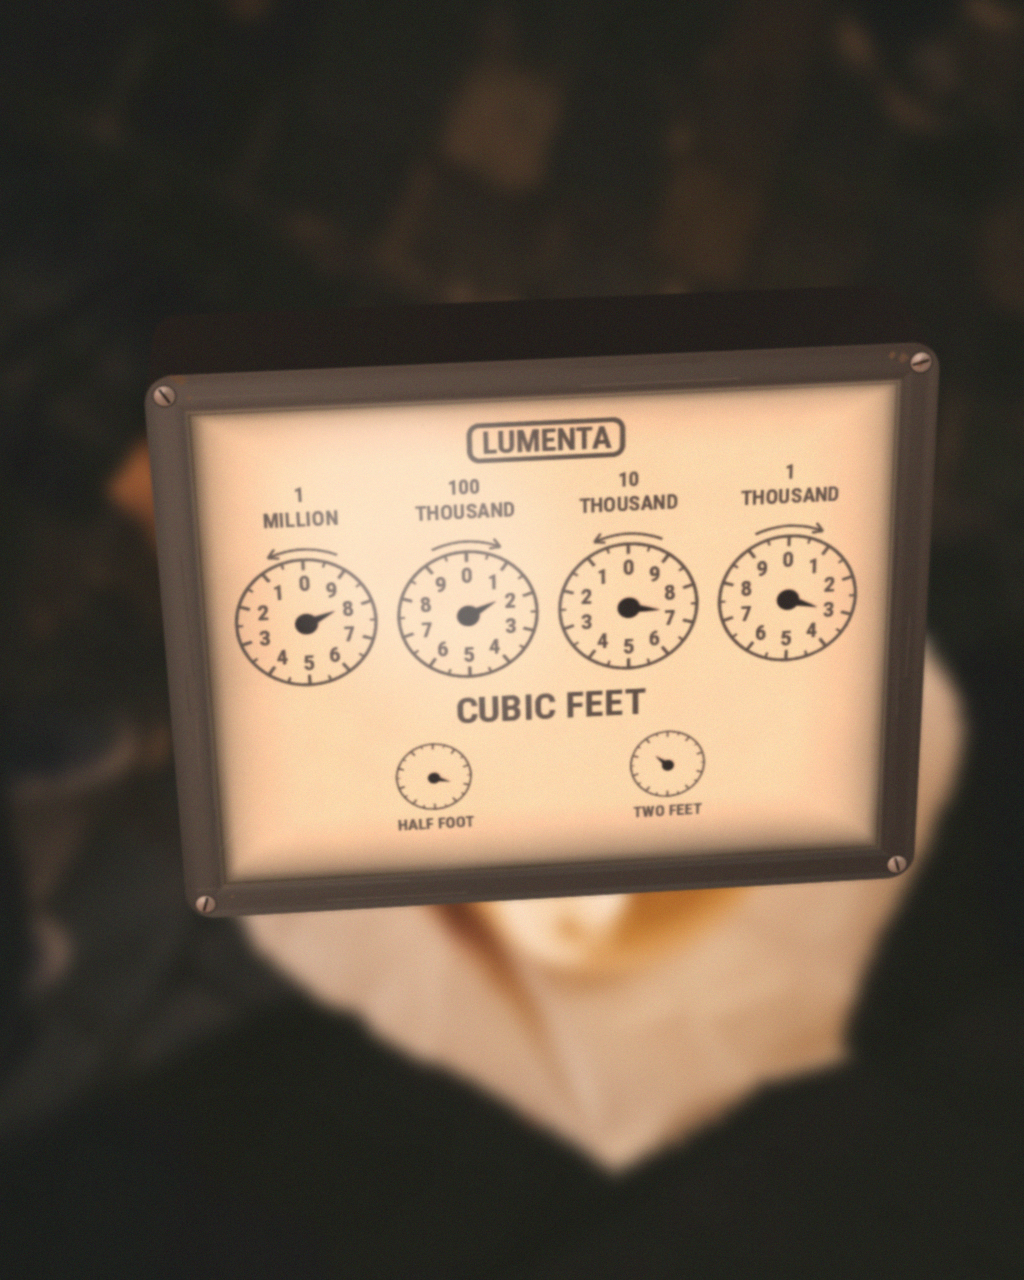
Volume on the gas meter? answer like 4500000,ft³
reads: 817300,ft³
